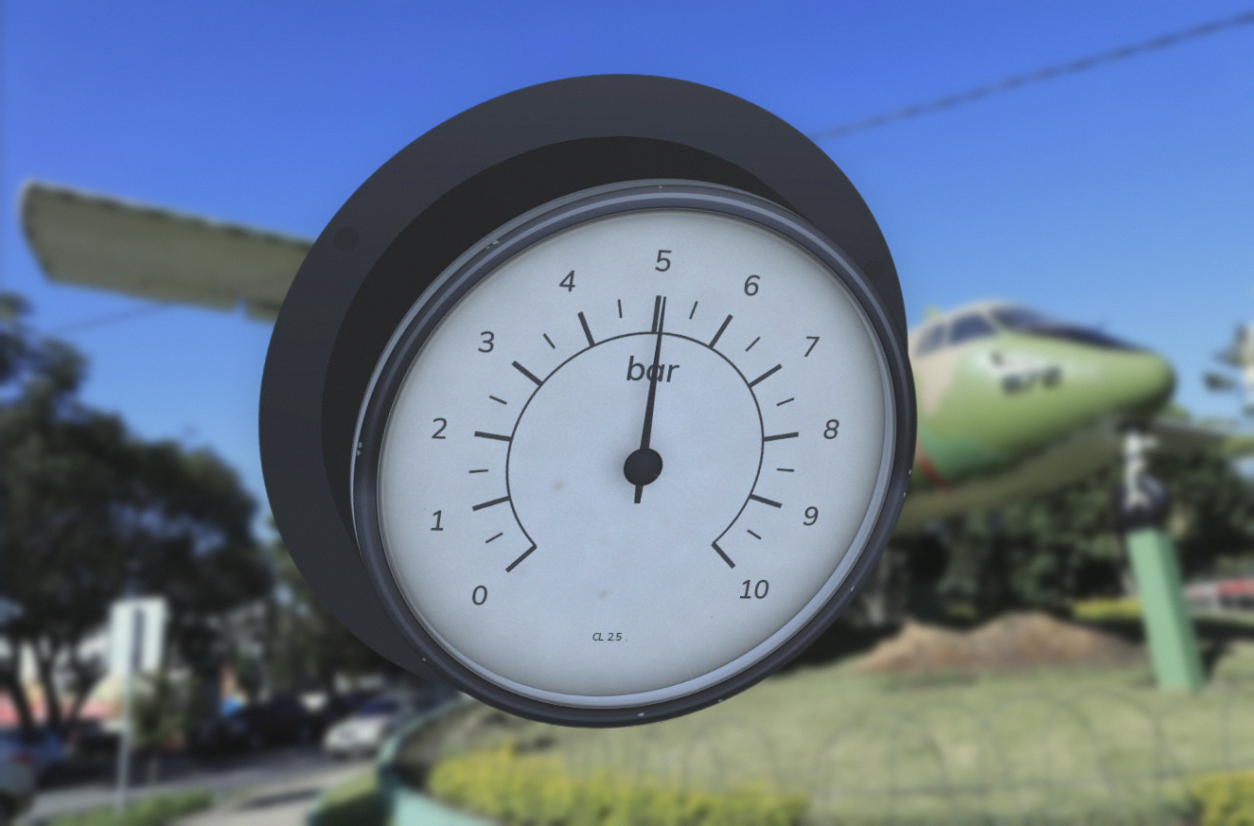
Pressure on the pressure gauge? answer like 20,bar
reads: 5,bar
